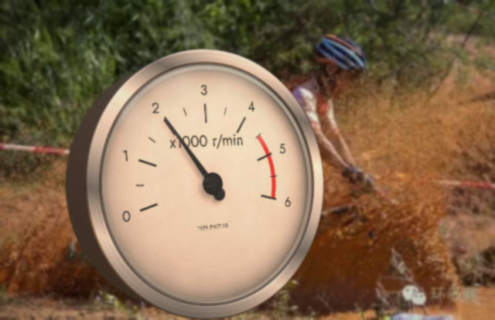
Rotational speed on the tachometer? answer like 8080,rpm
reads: 2000,rpm
